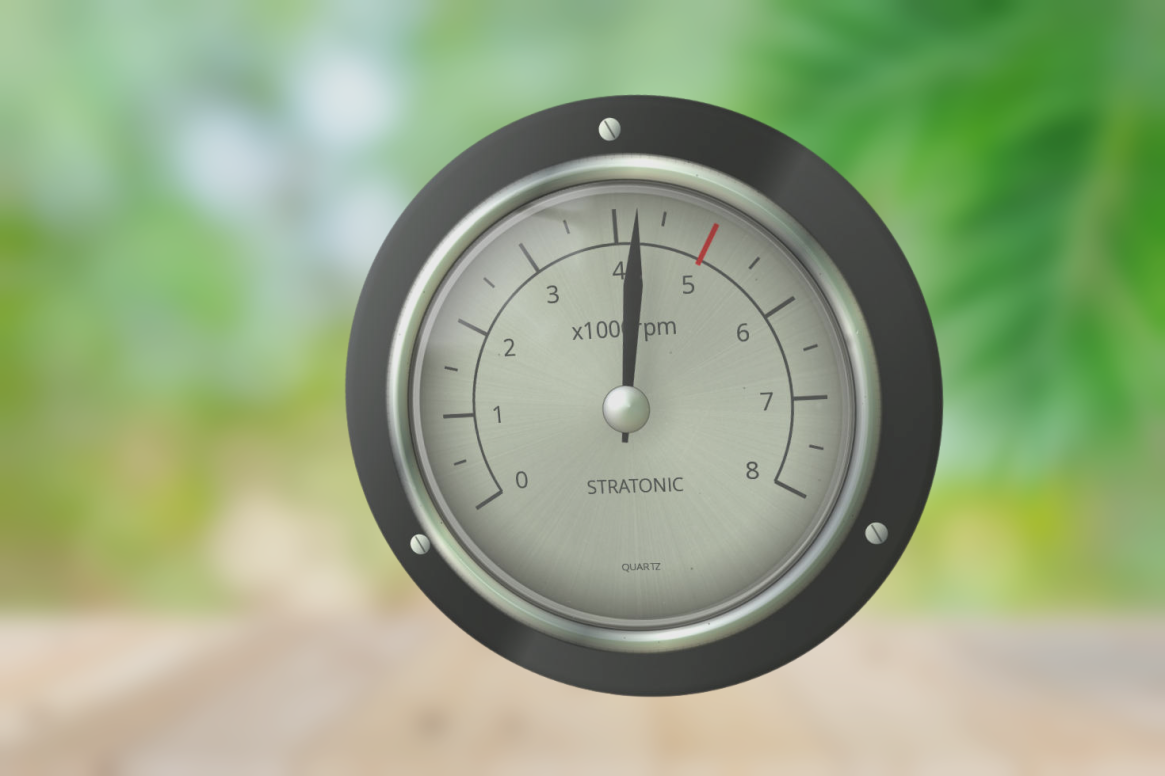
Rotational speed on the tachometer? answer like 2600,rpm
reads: 4250,rpm
